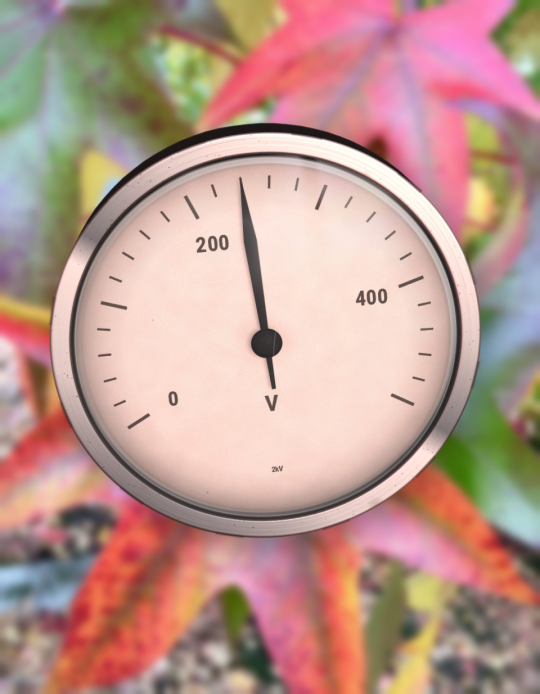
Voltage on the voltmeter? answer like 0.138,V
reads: 240,V
